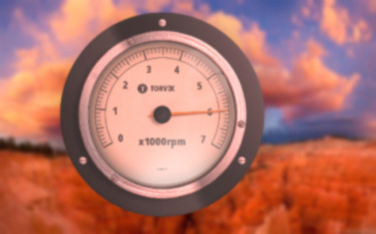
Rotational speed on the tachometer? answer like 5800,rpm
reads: 6000,rpm
